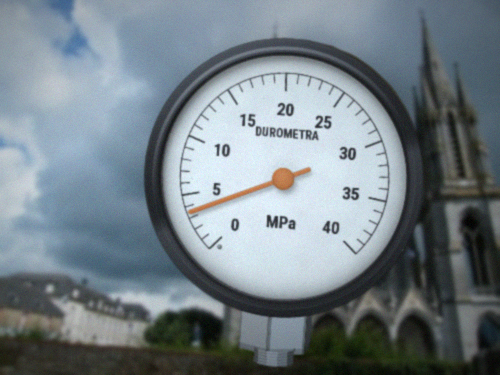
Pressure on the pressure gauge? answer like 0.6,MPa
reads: 3.5,MPa
